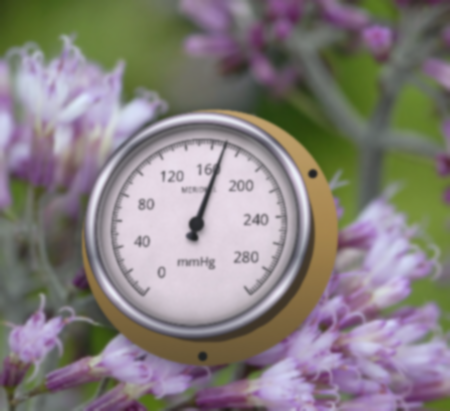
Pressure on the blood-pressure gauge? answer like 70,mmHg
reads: 170,mmHg
